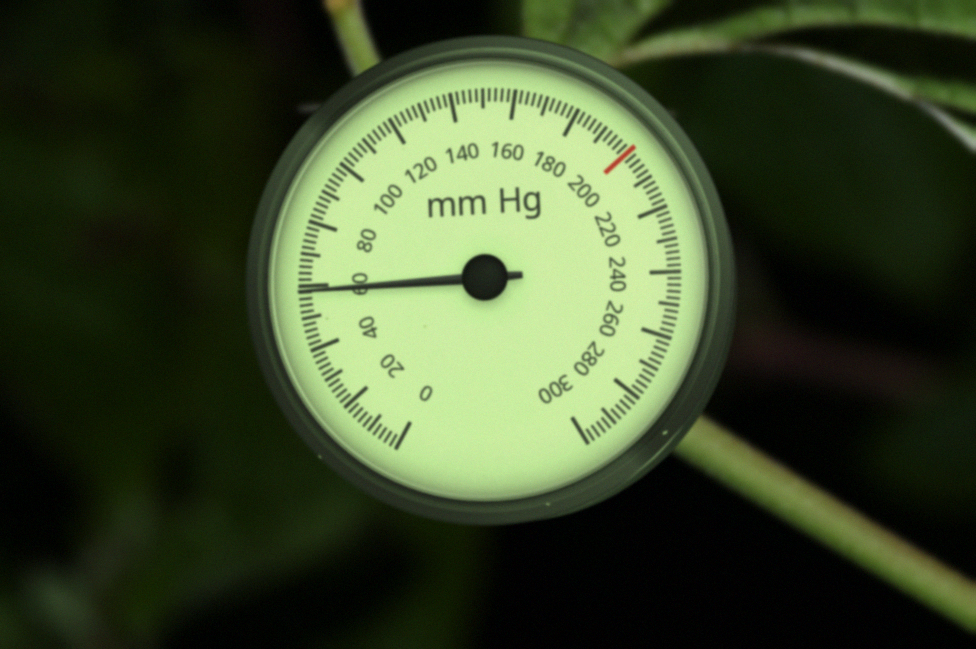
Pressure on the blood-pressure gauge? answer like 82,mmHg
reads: 58,mmHg
